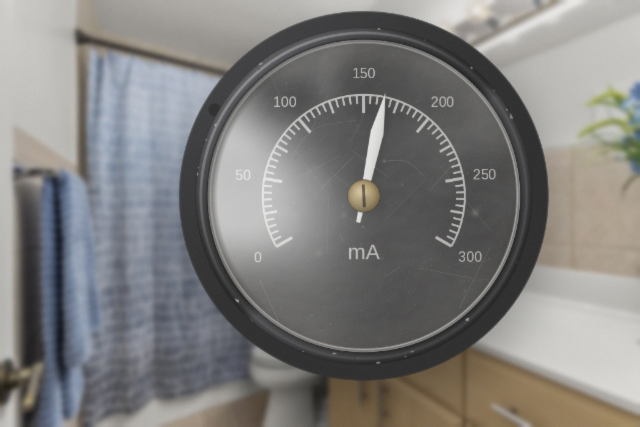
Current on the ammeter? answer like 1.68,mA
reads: 165,mA
